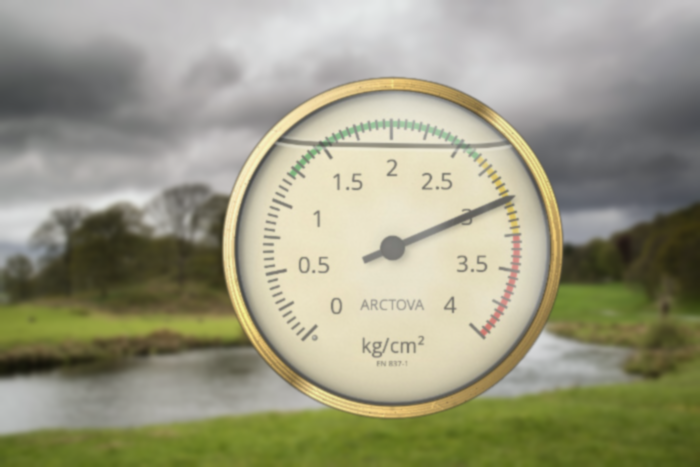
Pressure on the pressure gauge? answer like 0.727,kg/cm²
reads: 3,kg/cm²
